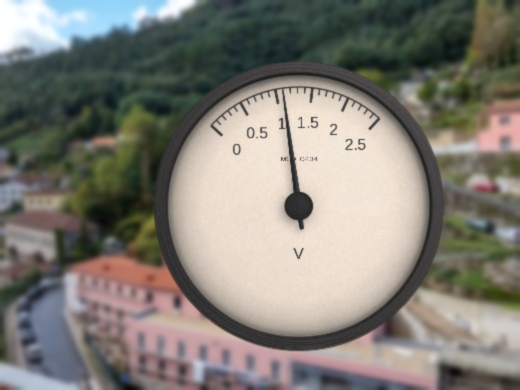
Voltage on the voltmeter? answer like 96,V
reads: 1.1,V
